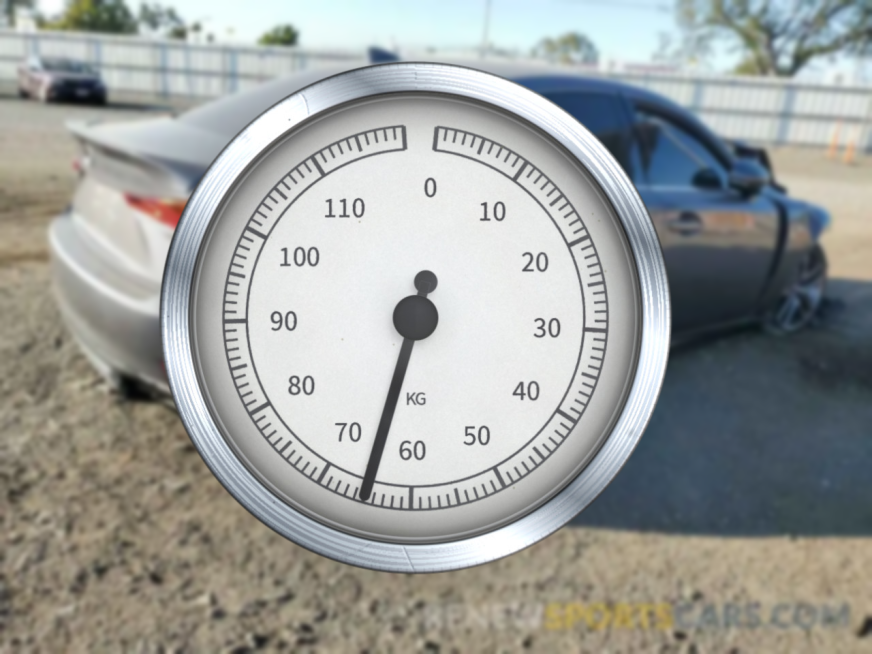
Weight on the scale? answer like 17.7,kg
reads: 65,kg
